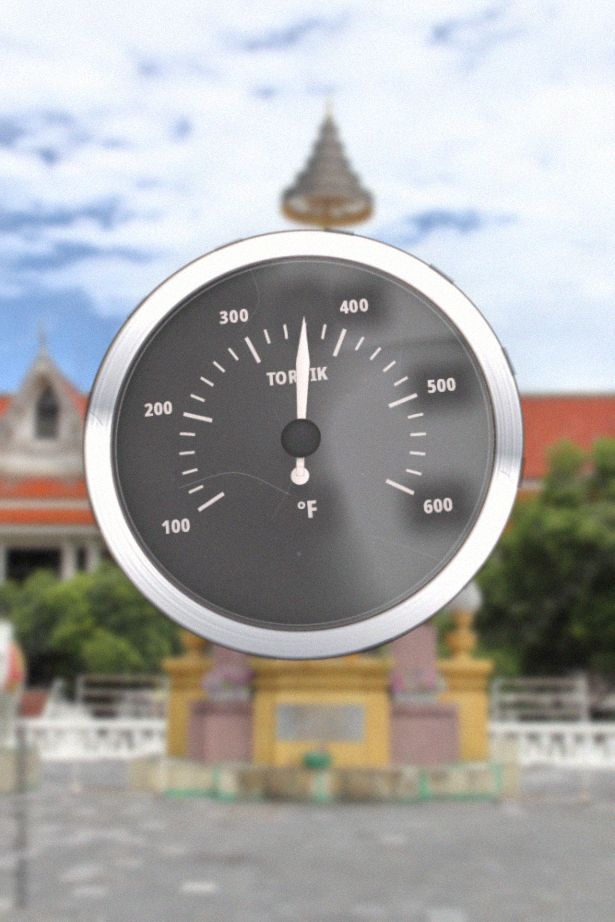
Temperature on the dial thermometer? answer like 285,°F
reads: 360,°F
